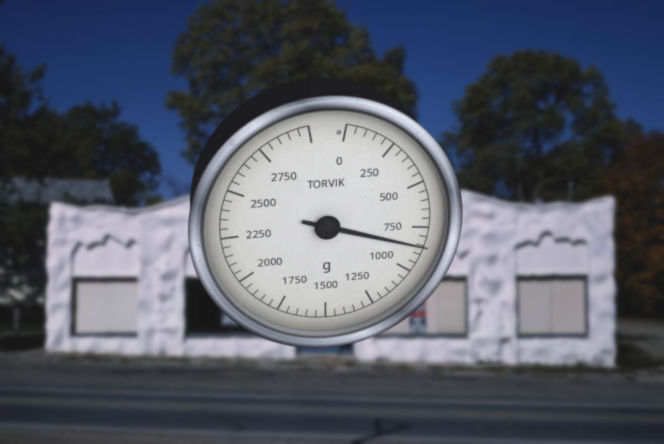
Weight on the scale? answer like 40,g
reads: 850,g
